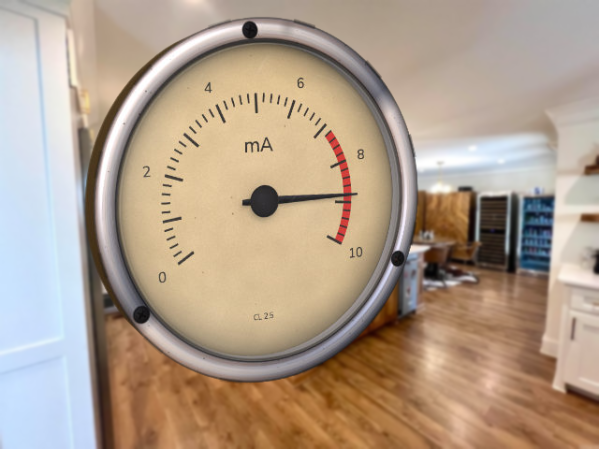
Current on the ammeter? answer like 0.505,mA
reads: 8.8,mA
